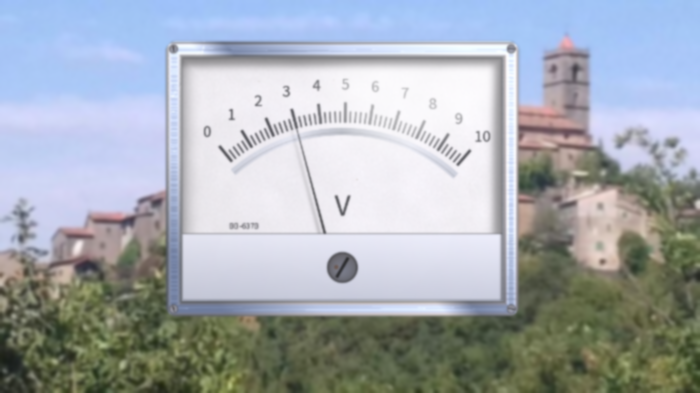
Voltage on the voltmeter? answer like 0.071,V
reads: 3,V
